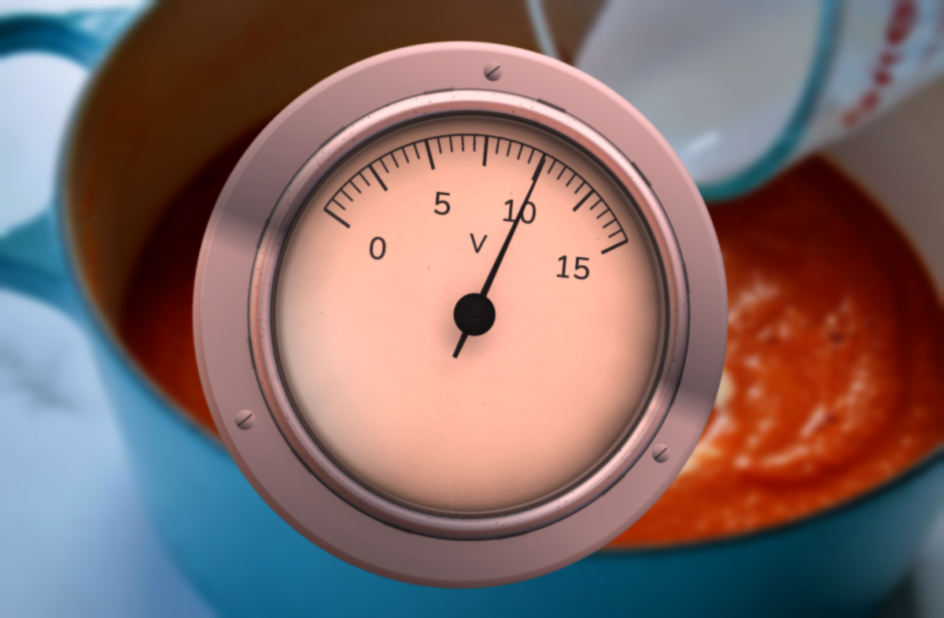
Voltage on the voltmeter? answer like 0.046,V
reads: 10,V
